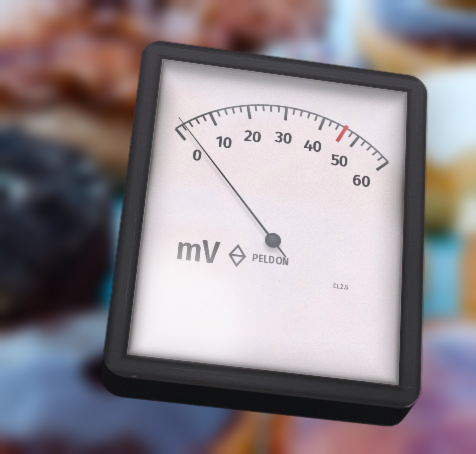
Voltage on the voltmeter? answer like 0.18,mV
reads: 2,mV
